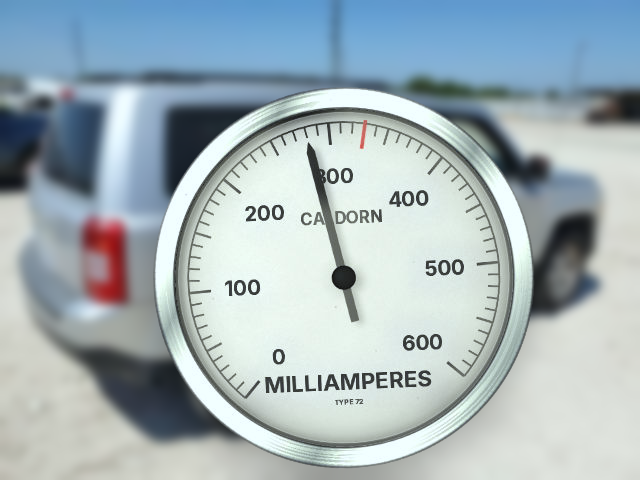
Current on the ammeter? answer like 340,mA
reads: 280,mA
